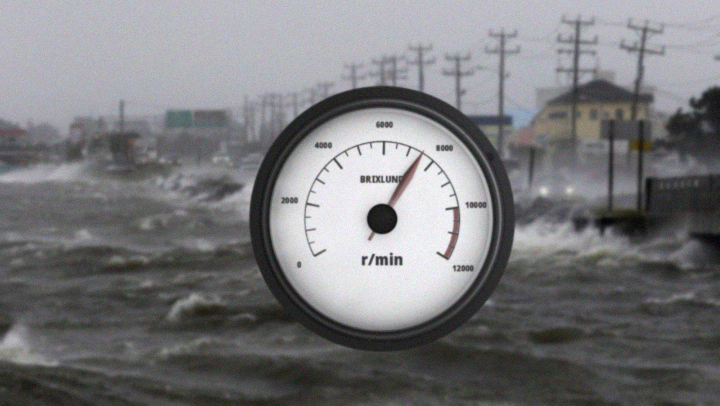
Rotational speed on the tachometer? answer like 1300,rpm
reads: 7500,rpm
